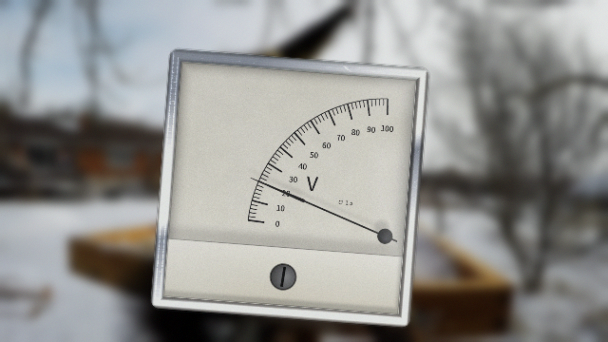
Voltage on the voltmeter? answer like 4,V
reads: 20,V
